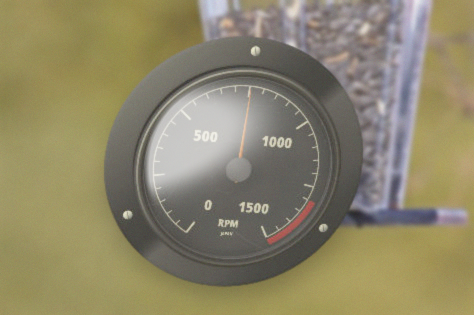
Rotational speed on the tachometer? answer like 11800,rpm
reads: 750,rpm
